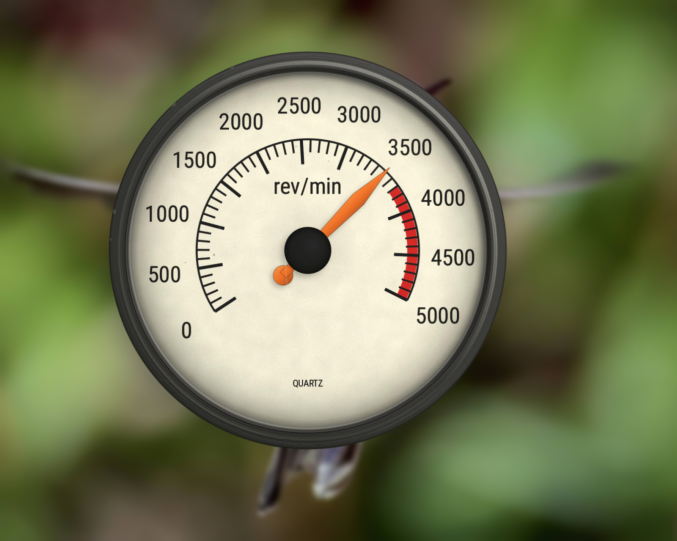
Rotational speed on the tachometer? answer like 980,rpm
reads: 3500,rpm
